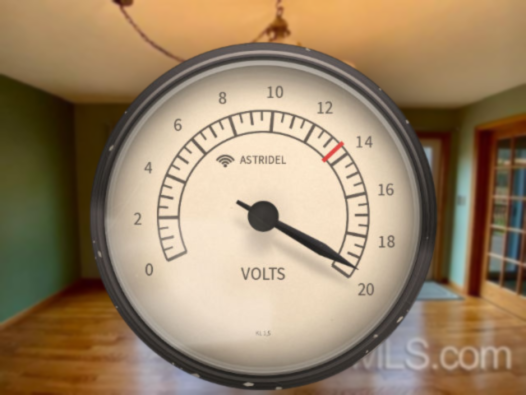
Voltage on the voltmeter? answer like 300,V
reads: 19.5,V
